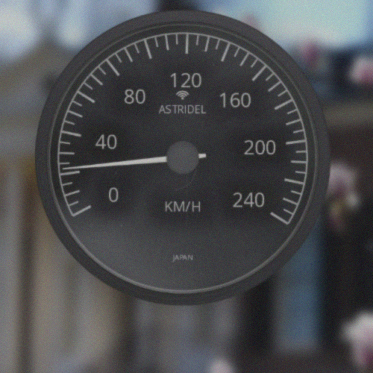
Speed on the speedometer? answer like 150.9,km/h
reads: 22.5,km/h
